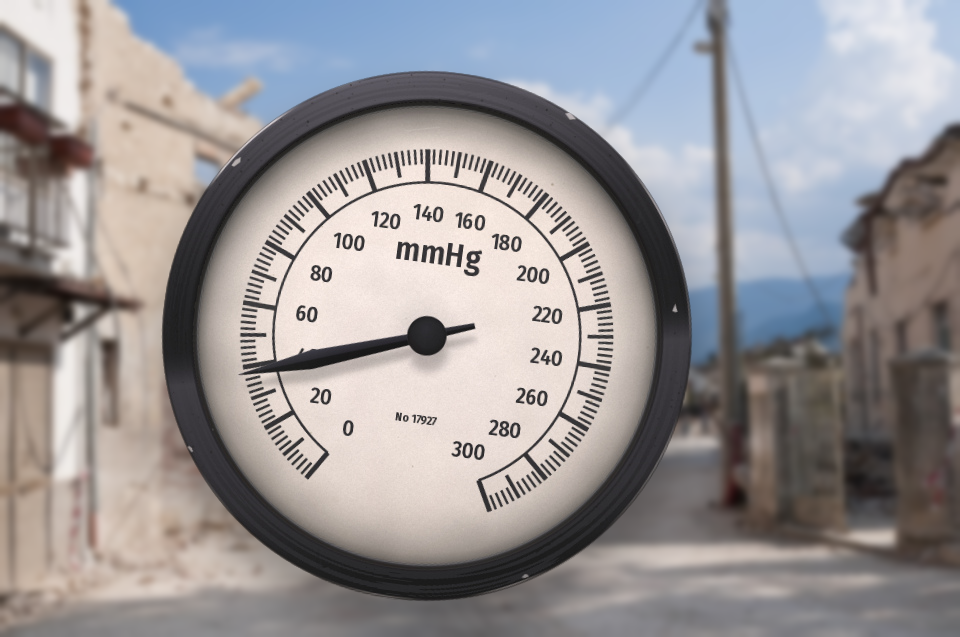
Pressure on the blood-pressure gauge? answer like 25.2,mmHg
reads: 38,mmHg
